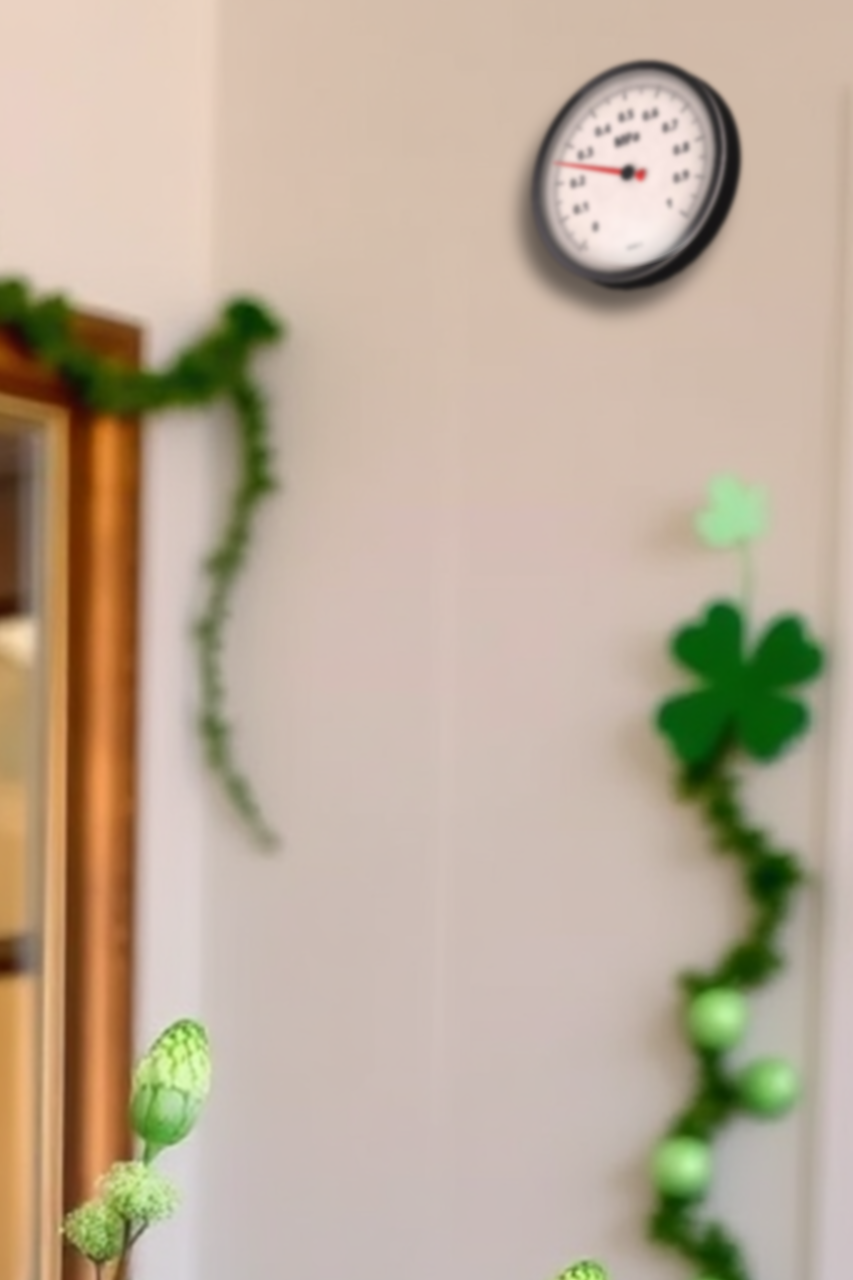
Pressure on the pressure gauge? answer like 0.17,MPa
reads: 0.25,MPa
